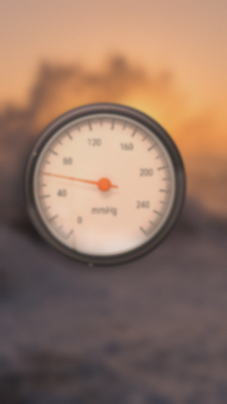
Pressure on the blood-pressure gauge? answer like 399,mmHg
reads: 60,mmHg
